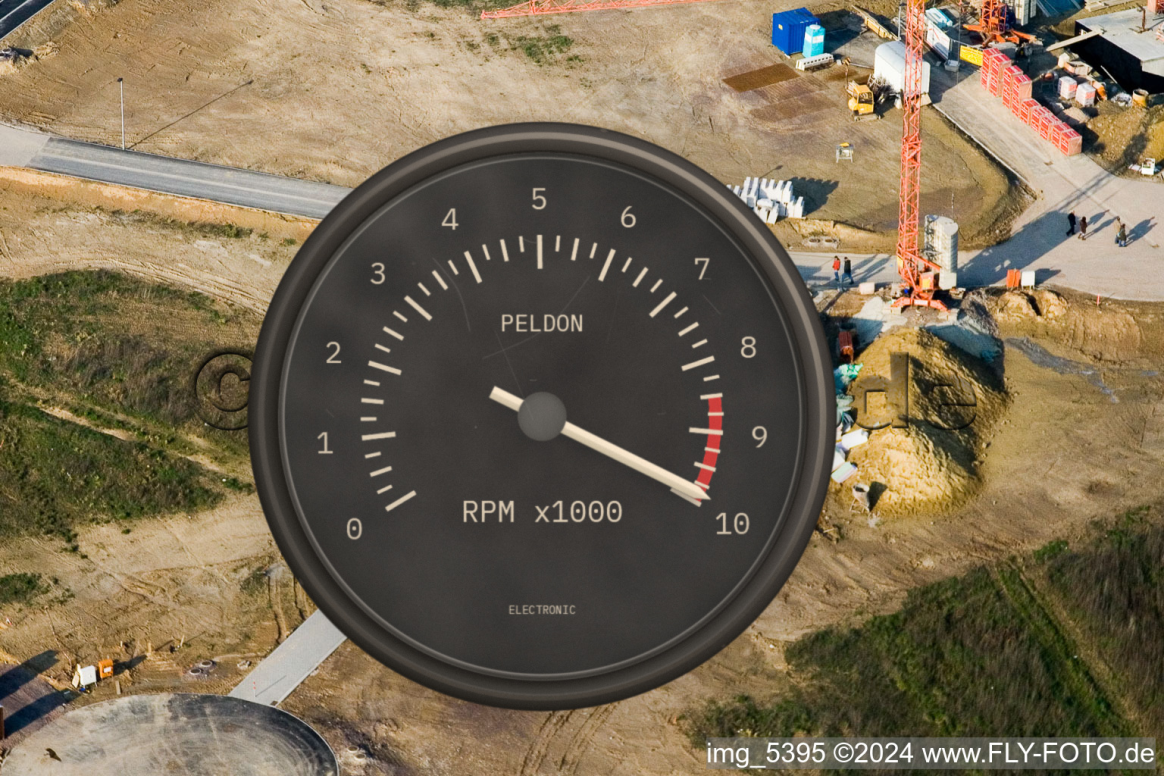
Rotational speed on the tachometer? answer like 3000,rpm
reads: 9875,rpm
